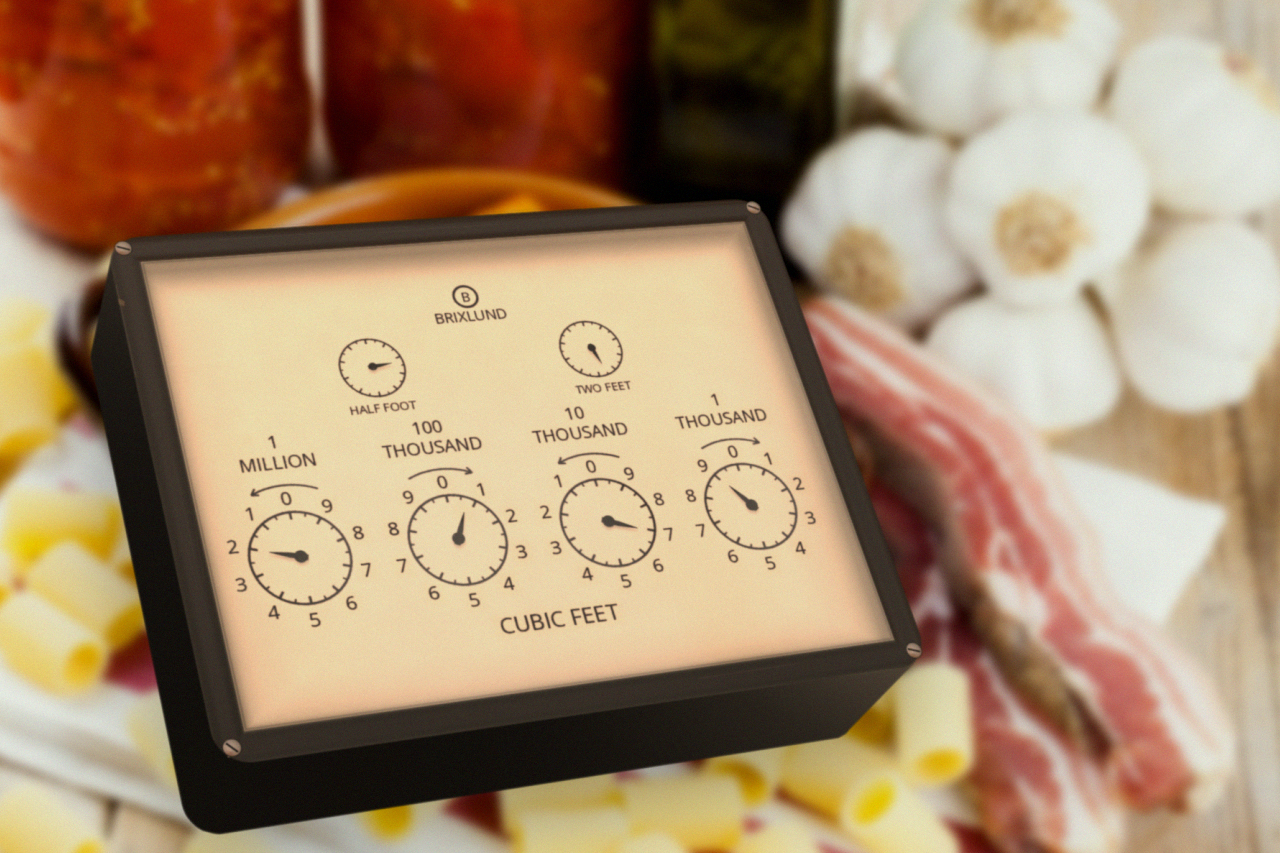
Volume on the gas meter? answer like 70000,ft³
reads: 206900,ft³
